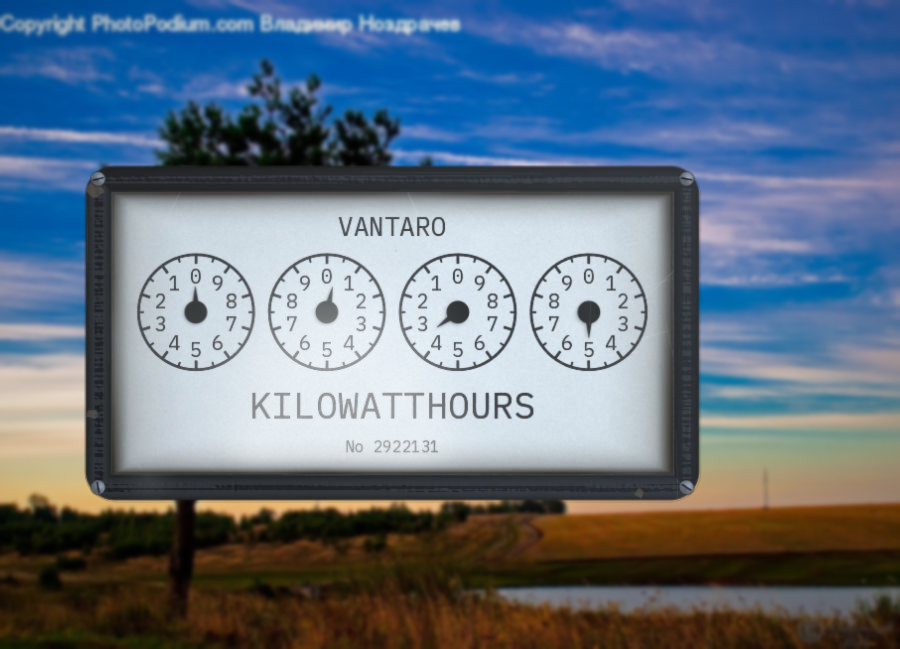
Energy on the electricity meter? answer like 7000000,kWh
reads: 35,kWh
